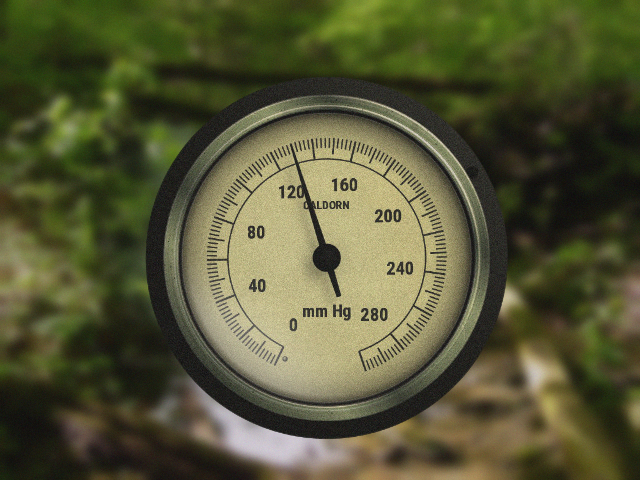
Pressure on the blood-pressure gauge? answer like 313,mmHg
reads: 130,mmHg
